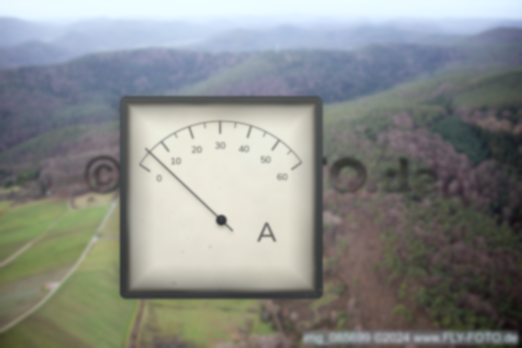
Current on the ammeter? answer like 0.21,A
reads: 5,A
